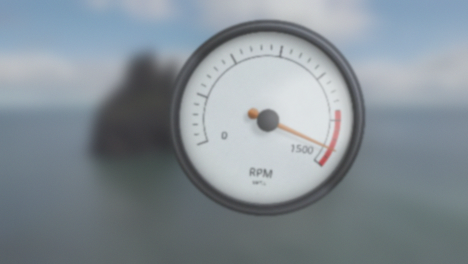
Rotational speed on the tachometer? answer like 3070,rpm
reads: 1400,rpm
